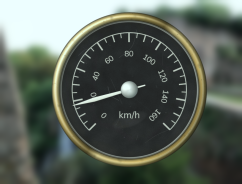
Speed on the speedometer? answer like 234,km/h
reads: 17.5,km/h
